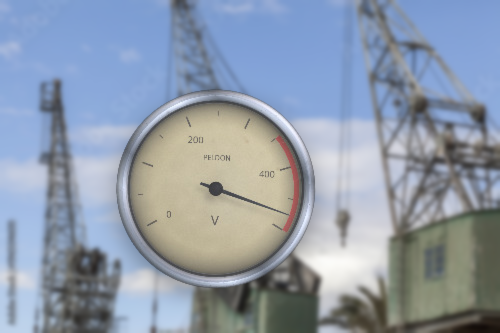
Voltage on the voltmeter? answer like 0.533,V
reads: 475,V
